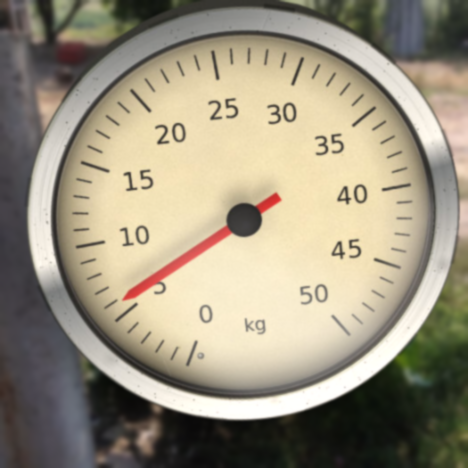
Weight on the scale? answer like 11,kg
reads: 6,kg
